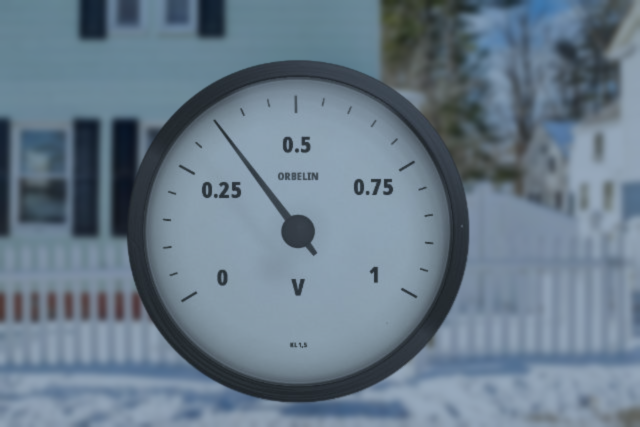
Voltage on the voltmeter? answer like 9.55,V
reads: 0.35,V
